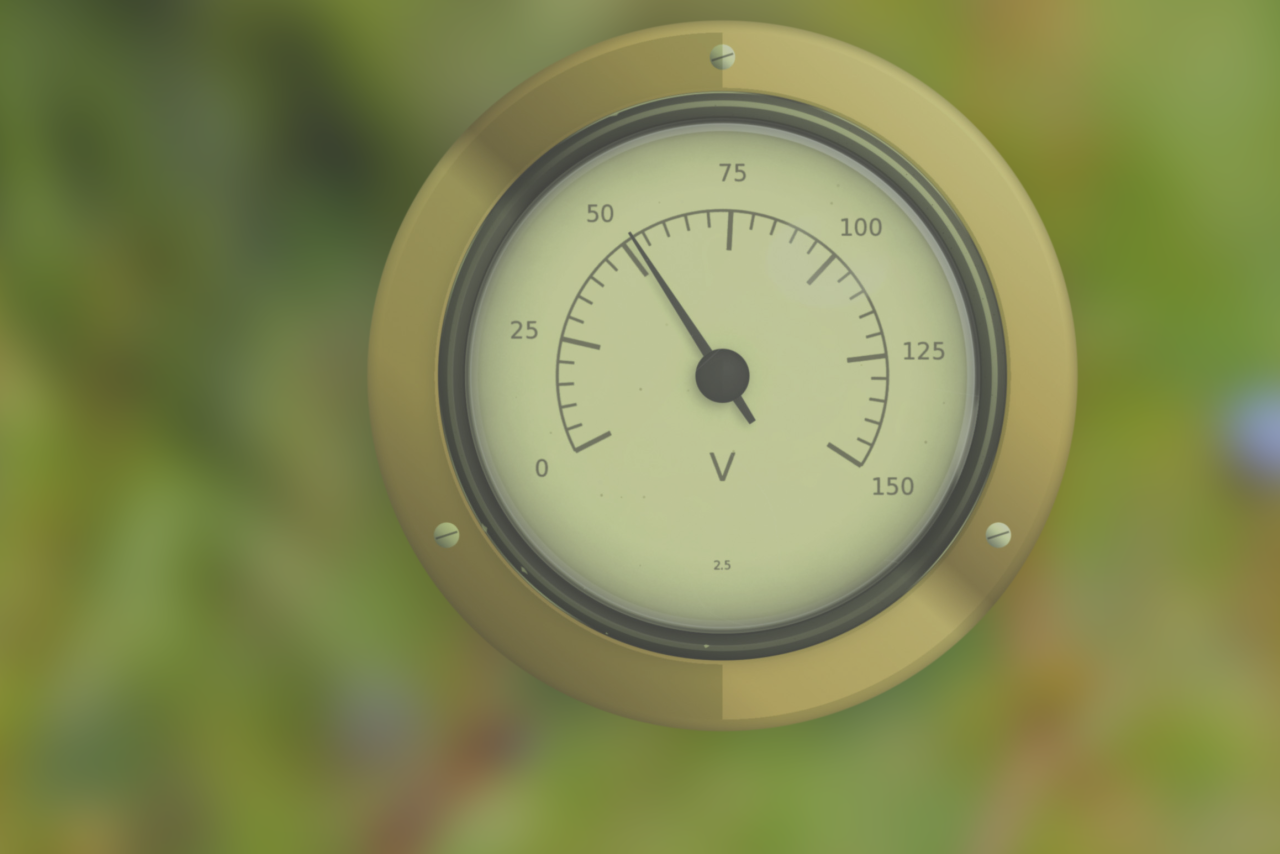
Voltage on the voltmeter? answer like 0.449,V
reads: 52.5,V
